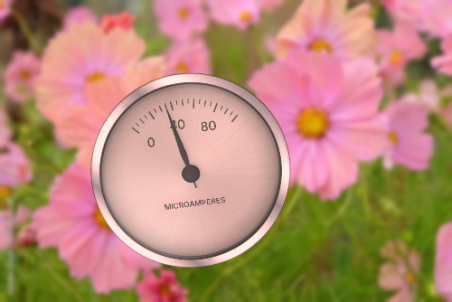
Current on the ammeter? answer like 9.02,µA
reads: 35,µA
